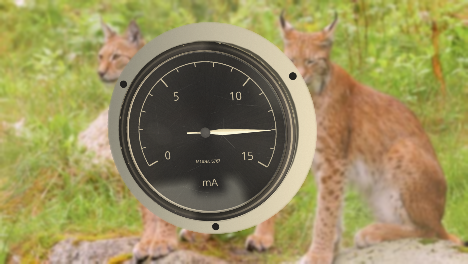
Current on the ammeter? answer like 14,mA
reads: 13,mA
